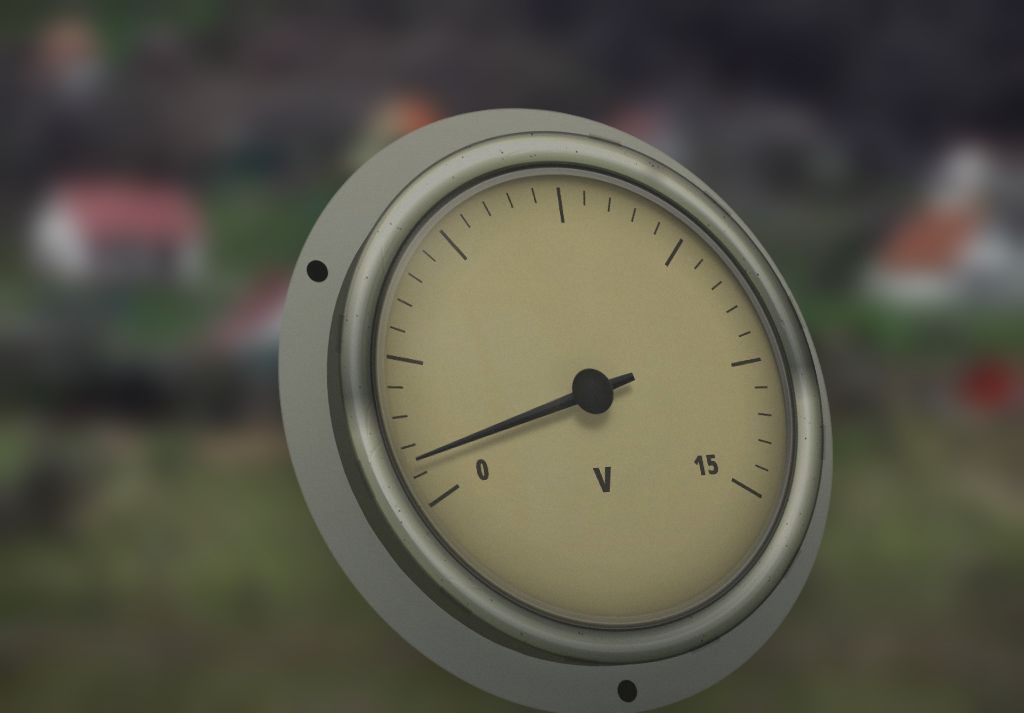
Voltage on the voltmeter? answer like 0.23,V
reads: 0.75,V
